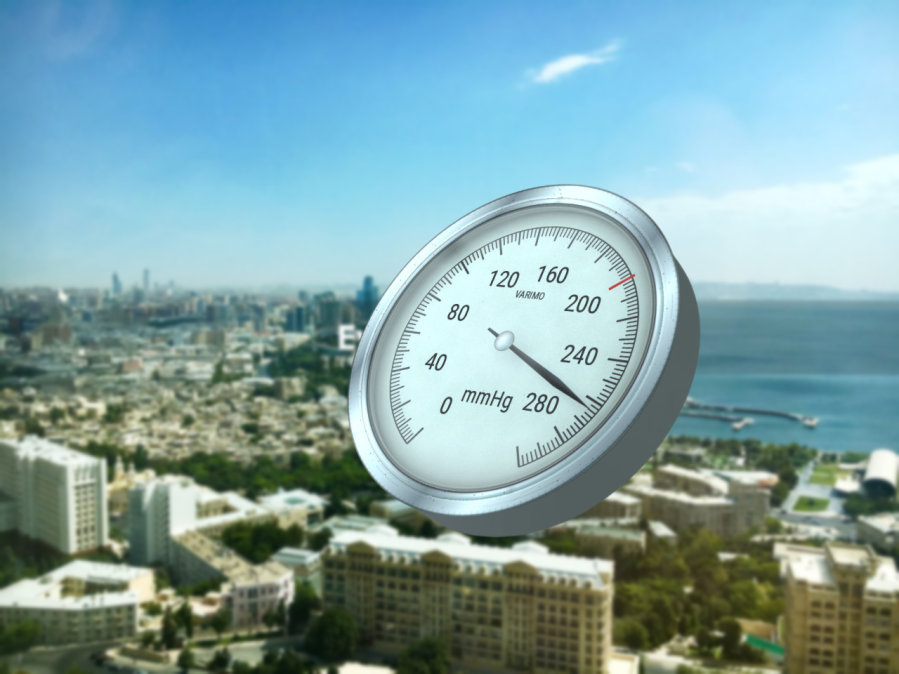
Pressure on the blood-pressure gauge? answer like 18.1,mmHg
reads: 264,mmHg
